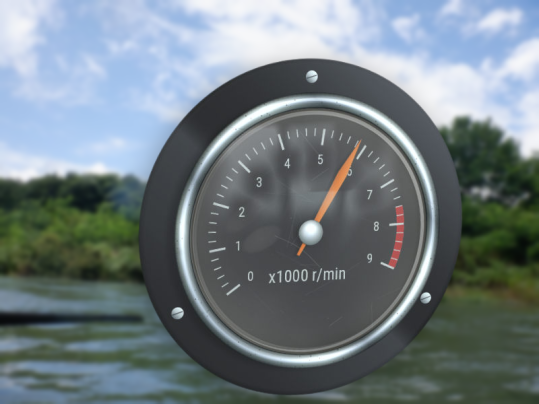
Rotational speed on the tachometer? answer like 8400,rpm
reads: 5800,rpm
